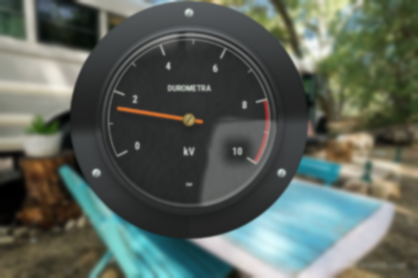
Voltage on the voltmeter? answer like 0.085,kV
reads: 1.5,kV
